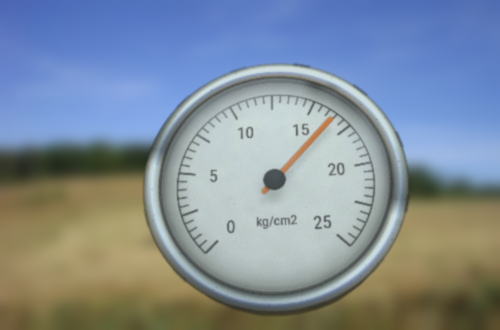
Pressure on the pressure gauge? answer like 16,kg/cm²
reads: 16.5,kg/cm²
